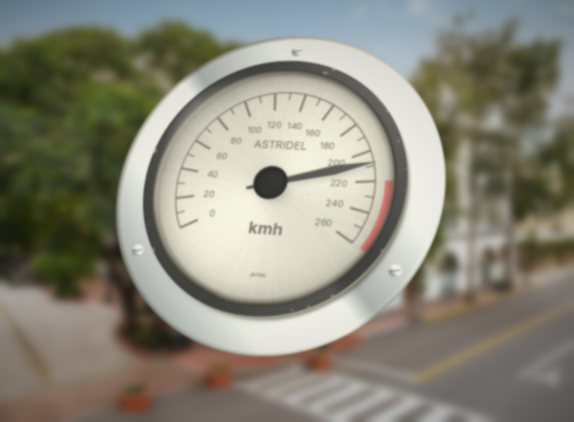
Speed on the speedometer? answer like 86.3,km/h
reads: 210,km/h
